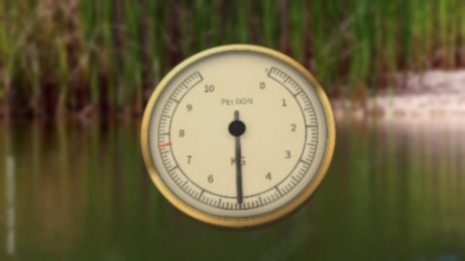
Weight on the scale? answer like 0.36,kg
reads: 5,kg
